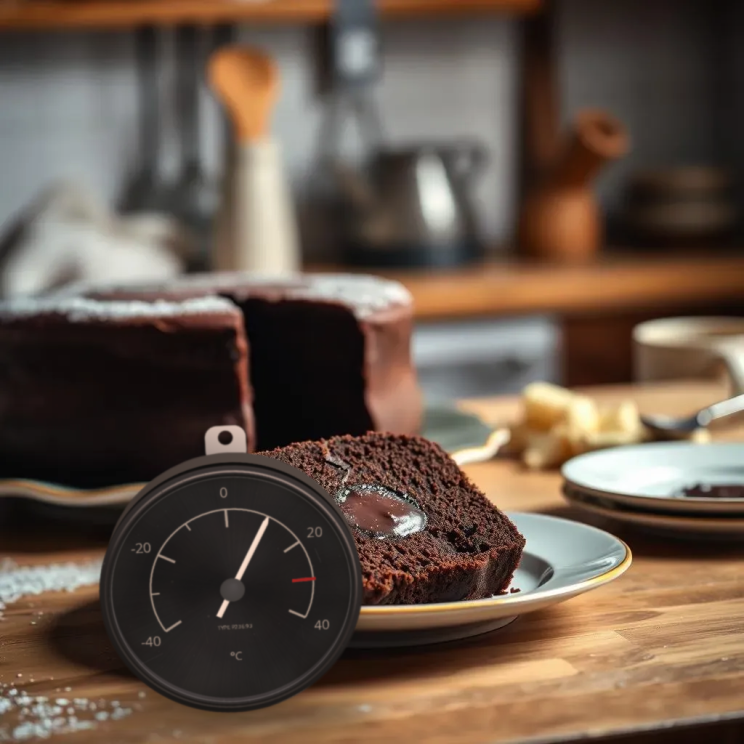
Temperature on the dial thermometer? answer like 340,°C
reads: 10,°C
